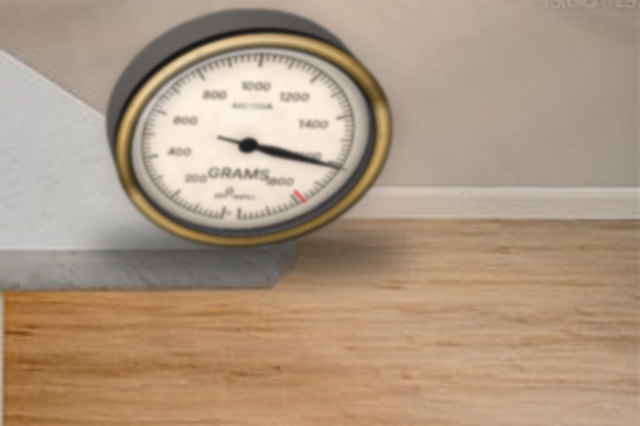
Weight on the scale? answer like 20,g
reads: 1600,g
